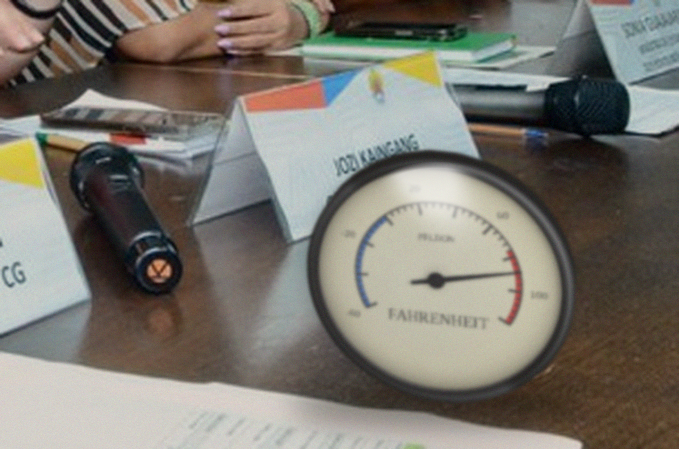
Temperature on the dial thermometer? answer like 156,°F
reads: 88,°F
